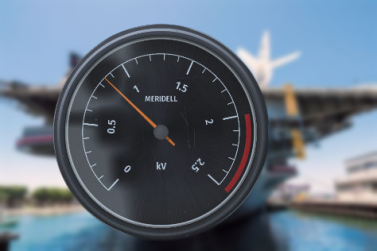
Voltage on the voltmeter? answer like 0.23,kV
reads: 0.85,kV
